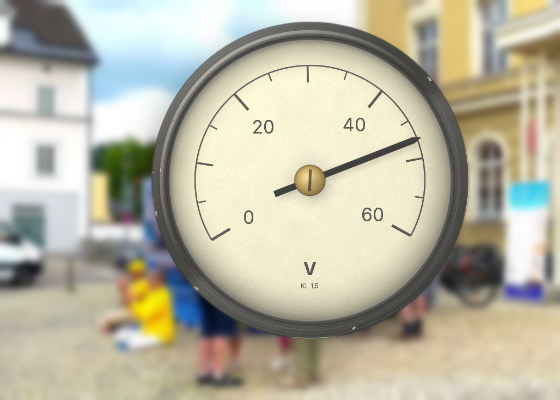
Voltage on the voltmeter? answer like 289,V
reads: 47.5,V
